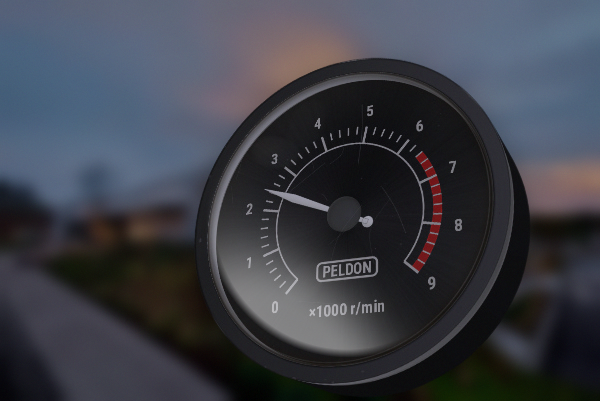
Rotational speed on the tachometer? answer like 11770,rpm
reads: 2400,rpm
